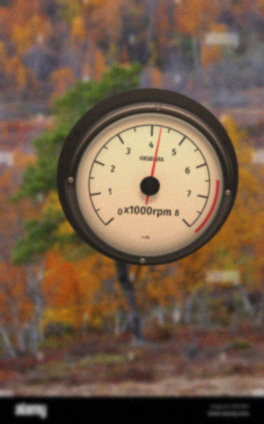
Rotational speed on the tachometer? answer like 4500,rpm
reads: 4250,rpm
